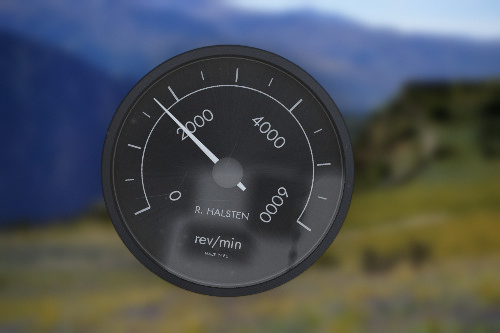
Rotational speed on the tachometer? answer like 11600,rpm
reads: 1750,rpm
